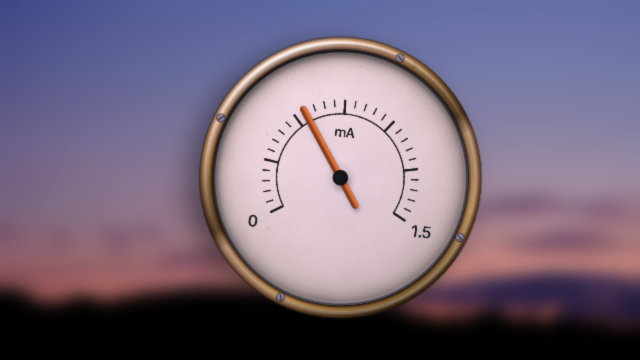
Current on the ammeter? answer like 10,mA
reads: 0.55,mA
